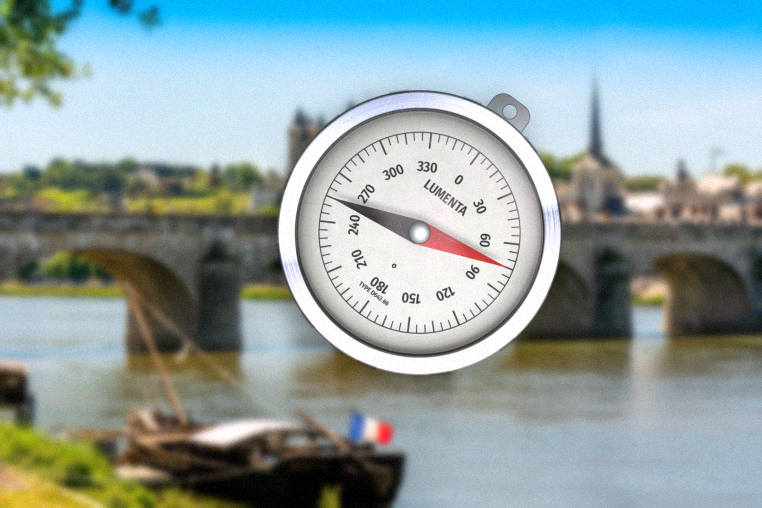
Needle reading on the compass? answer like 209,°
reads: 75,°
